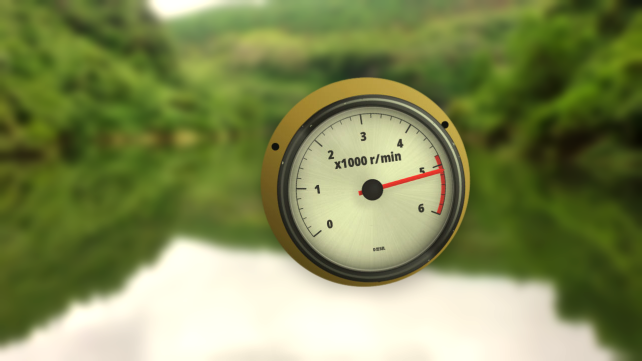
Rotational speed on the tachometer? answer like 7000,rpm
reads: 5100,rpm
